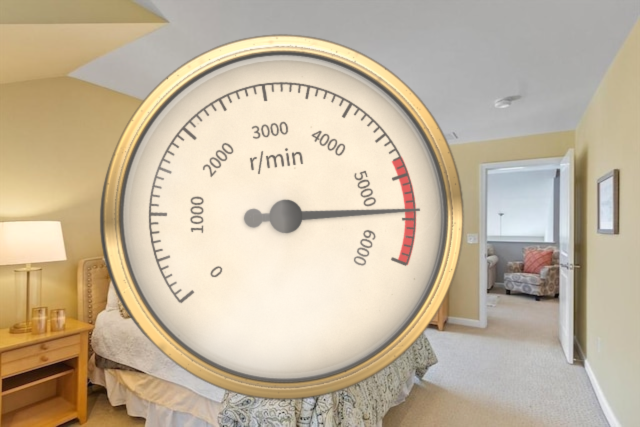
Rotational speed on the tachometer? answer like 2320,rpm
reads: 5400,rpm
